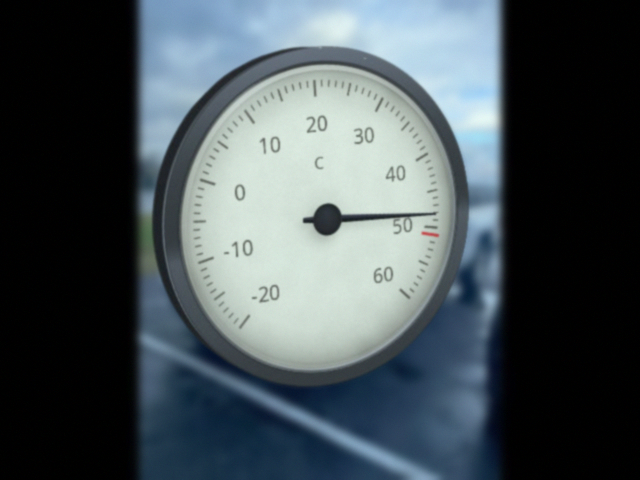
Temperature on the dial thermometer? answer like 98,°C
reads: 48,°C
